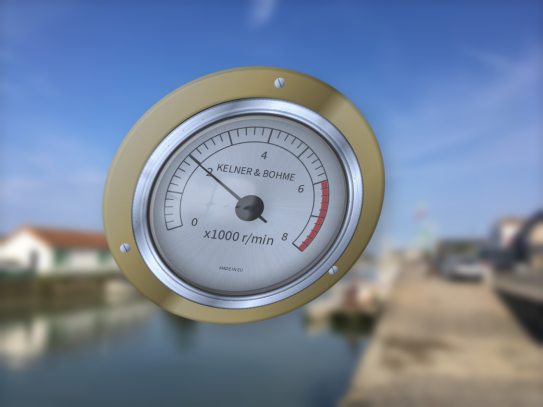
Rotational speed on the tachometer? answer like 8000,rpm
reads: 2000,rpm
